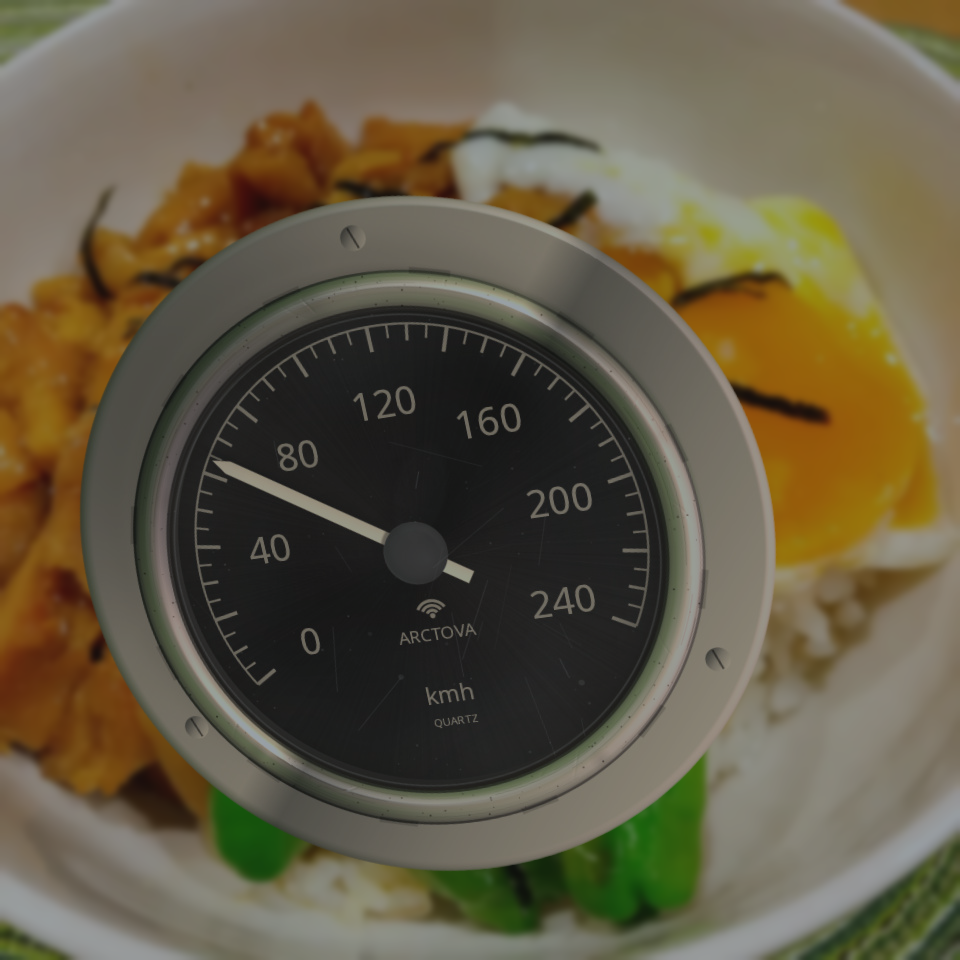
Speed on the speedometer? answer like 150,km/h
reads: 65,km/h
